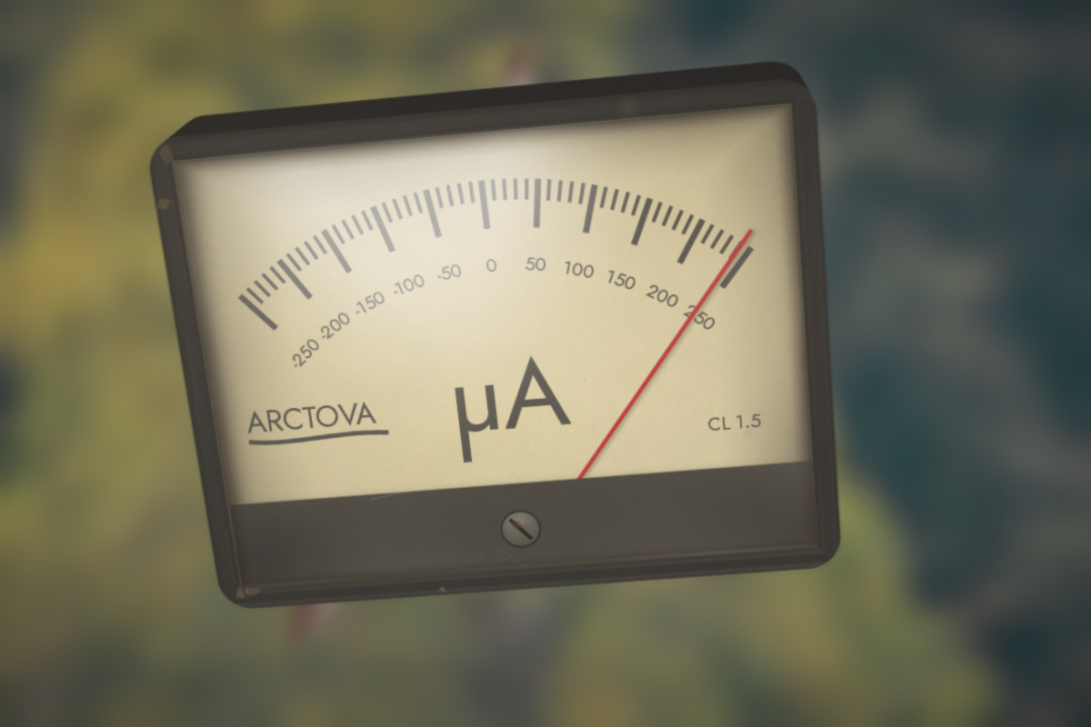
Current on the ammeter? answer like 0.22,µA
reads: 240,µA
